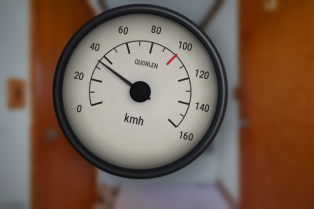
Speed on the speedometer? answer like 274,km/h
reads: 35,km/h
